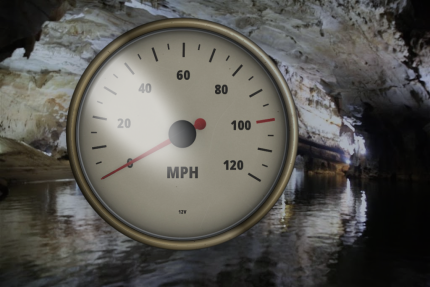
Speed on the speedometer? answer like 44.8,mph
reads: 0,mph
